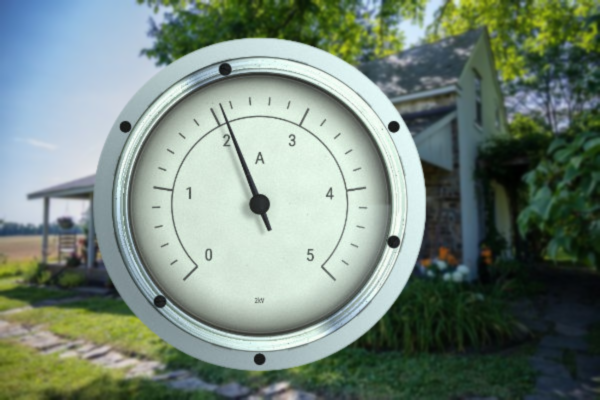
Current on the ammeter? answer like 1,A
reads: 2.1,A
